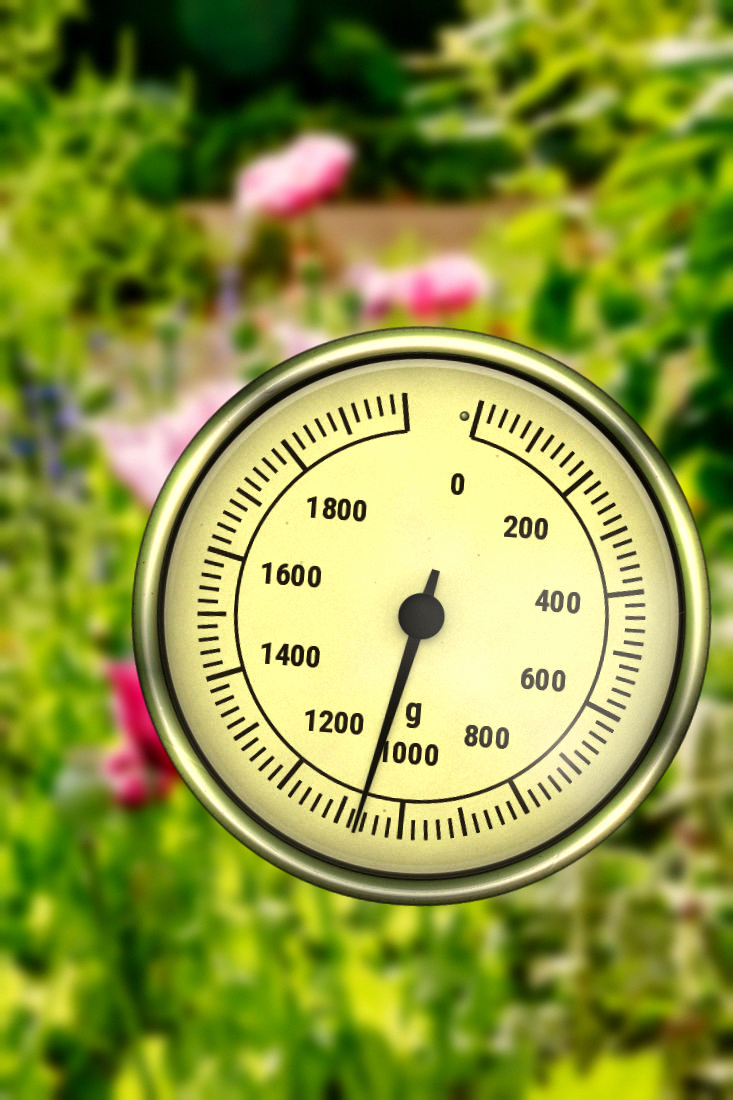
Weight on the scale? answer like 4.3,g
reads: 1070,g
